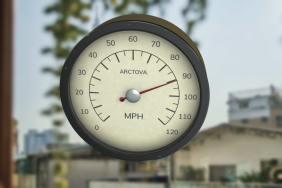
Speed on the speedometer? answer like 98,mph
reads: 90,mph
